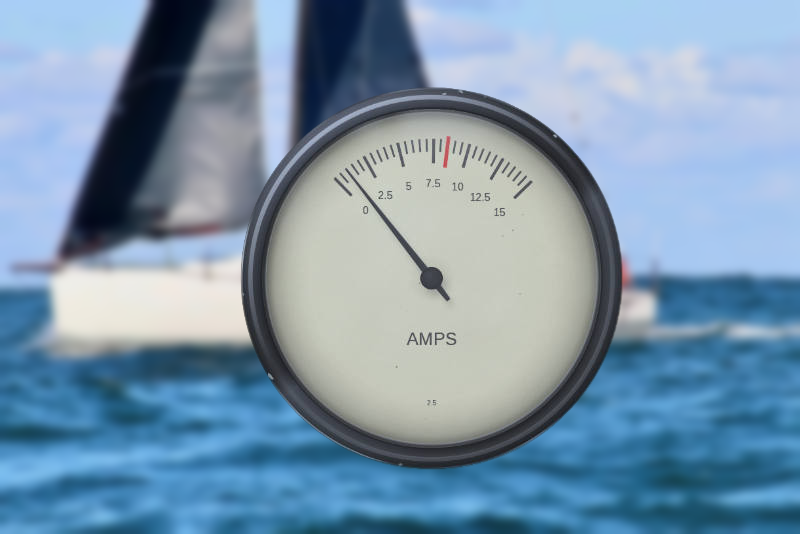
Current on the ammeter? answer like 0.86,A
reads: 1,A
